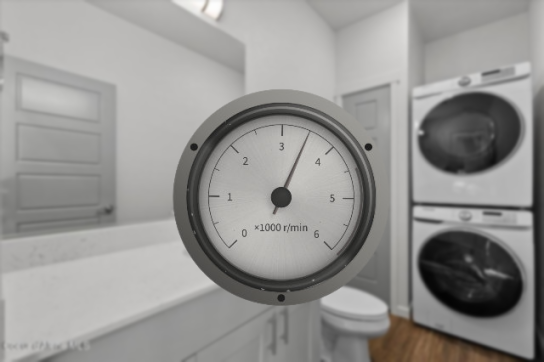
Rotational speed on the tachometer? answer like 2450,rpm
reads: 3500,rpm
